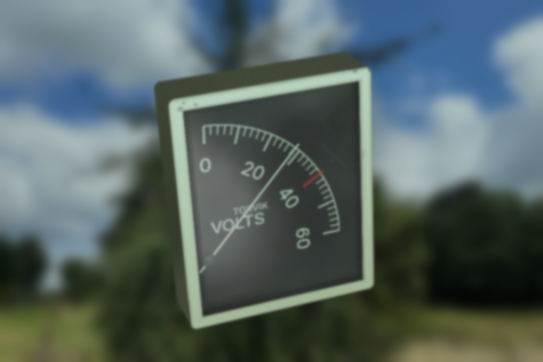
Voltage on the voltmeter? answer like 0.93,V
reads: 28,V
